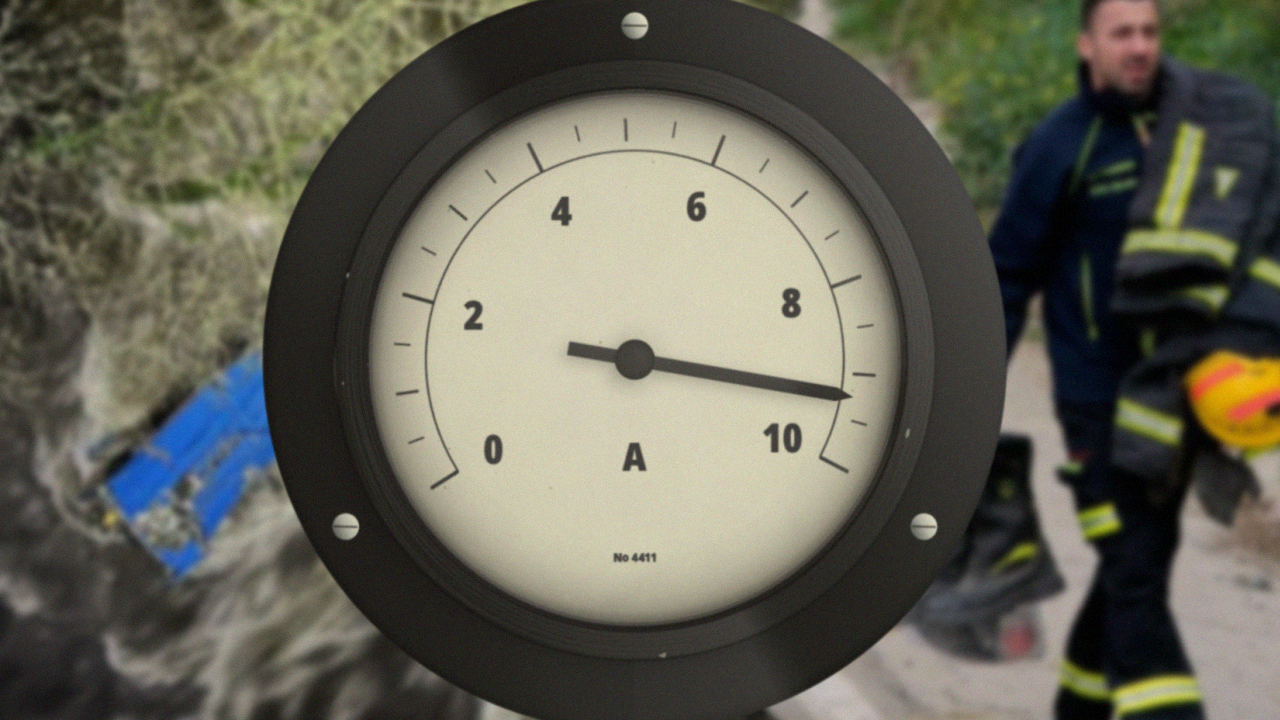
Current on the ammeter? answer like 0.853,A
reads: 9.25,A
